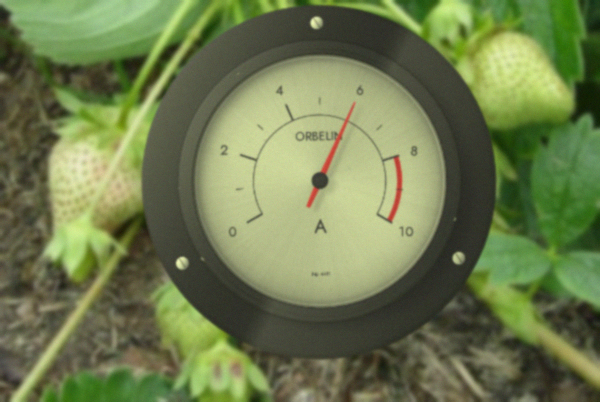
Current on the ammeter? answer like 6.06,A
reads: 6,A
